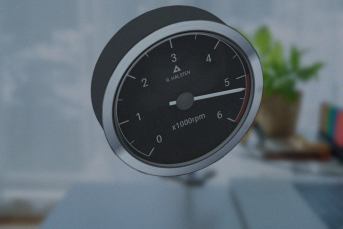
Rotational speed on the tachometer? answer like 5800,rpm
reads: 5250,rpm
